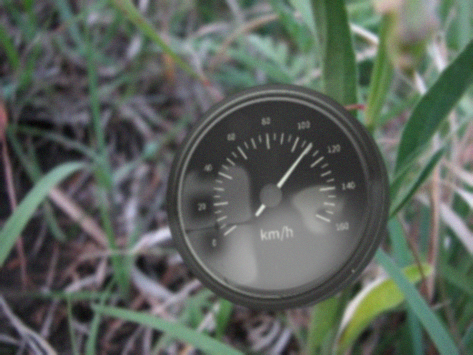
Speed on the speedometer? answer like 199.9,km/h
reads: 110,km/h
